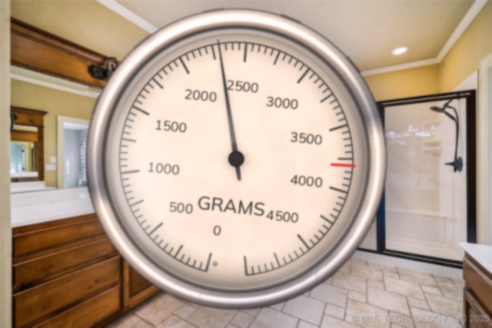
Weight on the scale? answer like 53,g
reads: 2300,g
